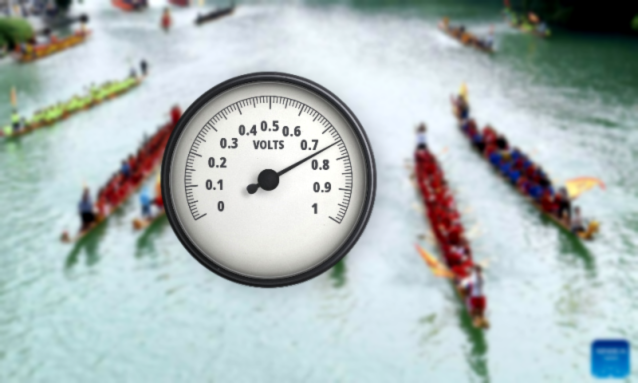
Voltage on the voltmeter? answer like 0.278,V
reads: 0.75,V
